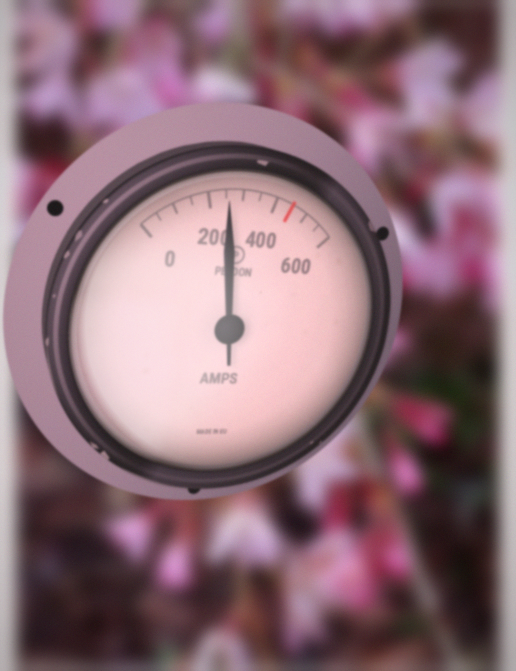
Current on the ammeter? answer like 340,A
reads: 250,A
